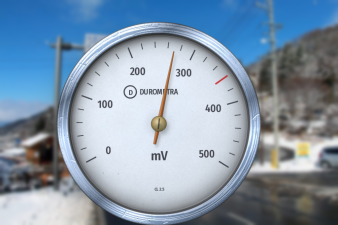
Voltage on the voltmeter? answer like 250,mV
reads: 270,mV
